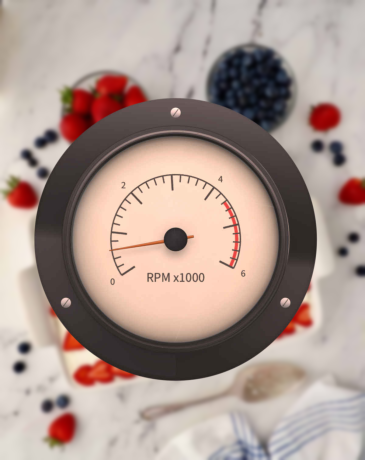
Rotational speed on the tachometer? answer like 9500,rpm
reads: 600,rpm
